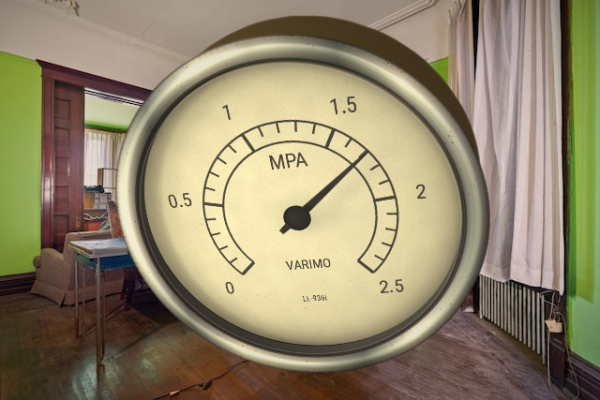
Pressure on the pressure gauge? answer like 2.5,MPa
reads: 1.7,MPa
